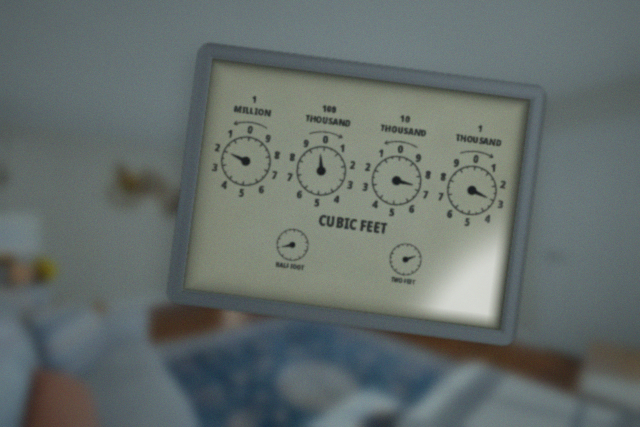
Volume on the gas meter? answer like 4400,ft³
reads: 197300,ft³
